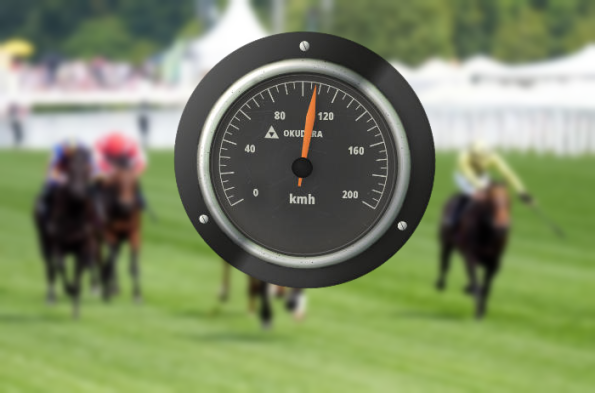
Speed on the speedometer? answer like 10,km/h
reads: 107.5,km/h
